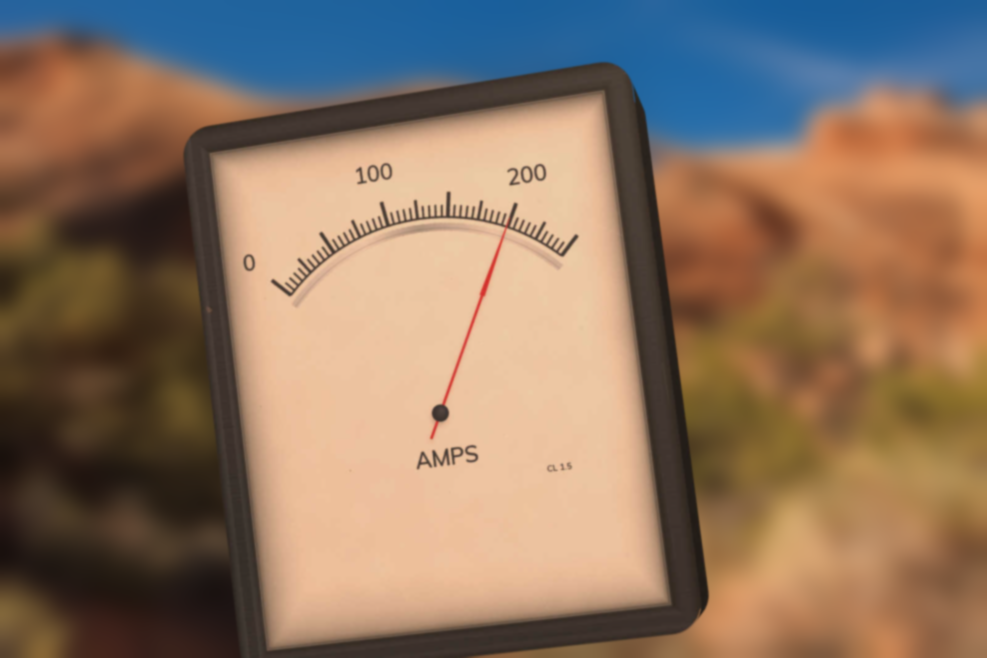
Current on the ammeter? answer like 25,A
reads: 200,A
